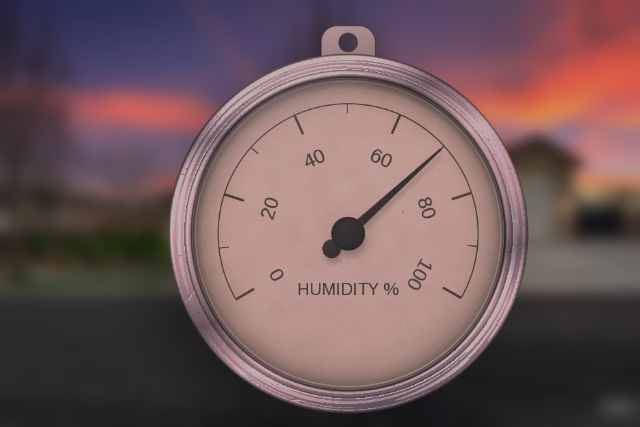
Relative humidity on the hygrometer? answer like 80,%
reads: 70,%
